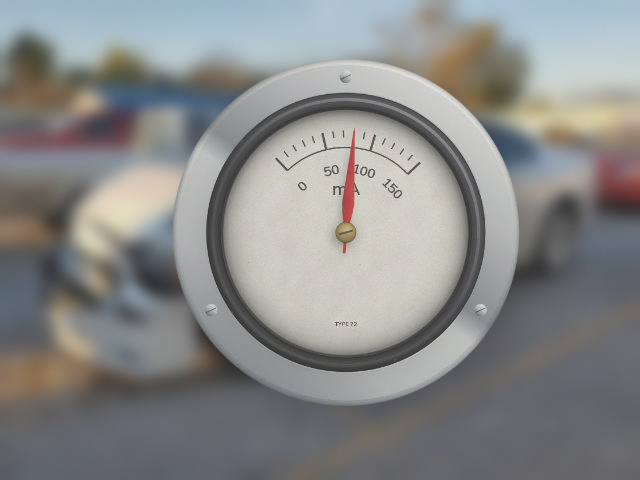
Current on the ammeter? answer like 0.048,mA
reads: 80,mA
